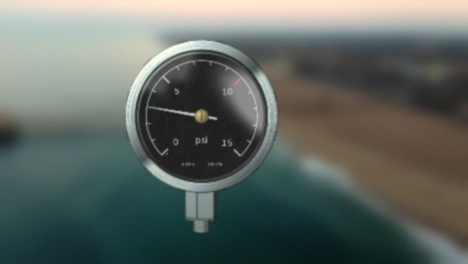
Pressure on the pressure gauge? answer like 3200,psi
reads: 3,psi
